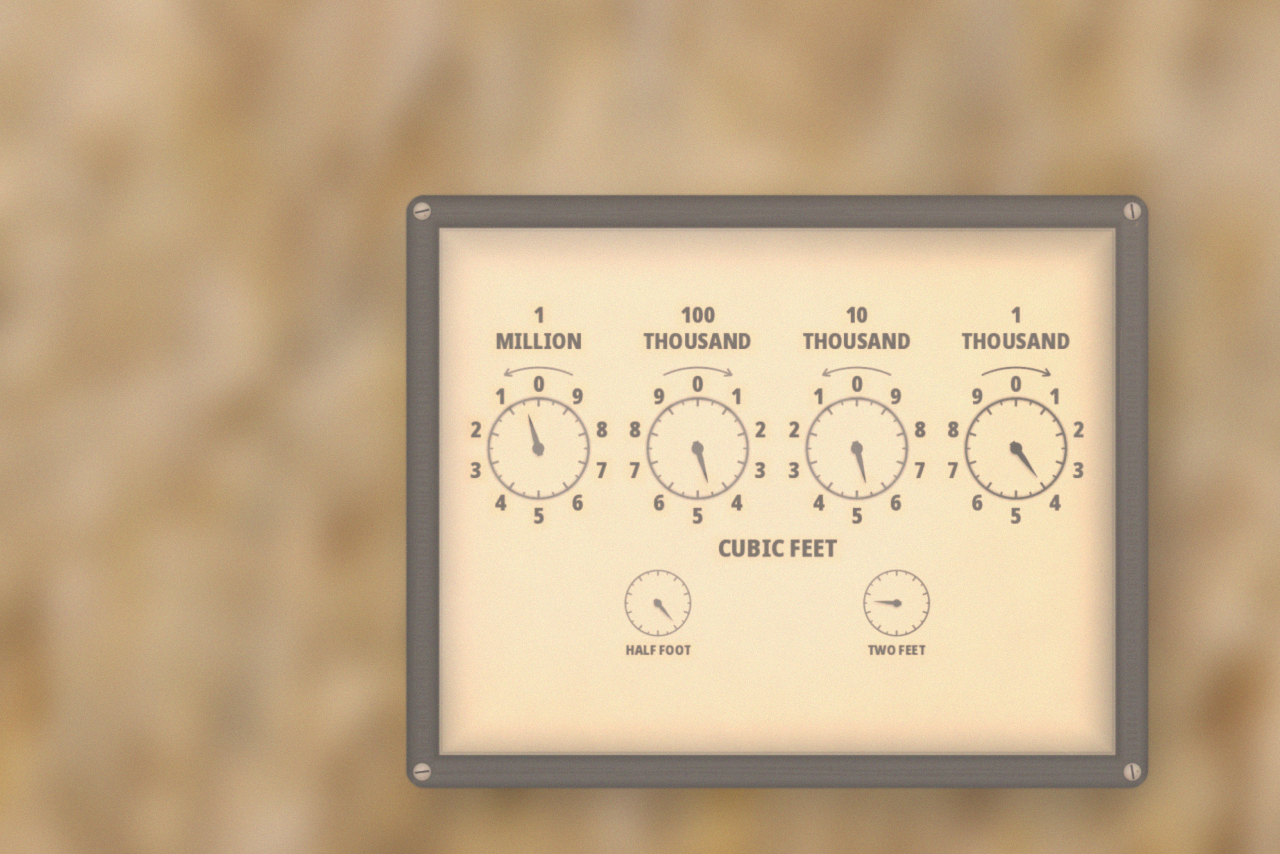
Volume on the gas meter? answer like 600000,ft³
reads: 45400,ft³
